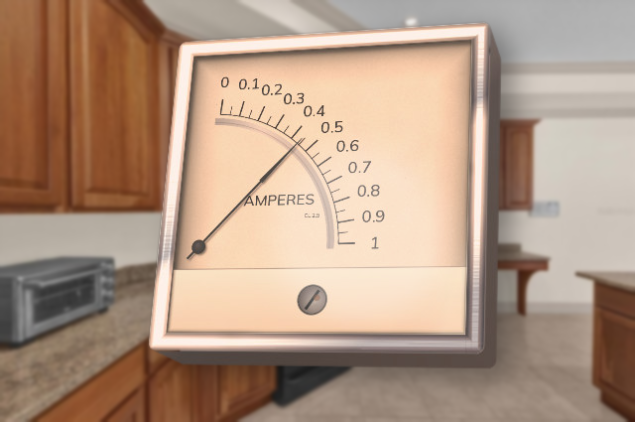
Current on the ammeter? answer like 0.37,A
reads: 0.45,A
